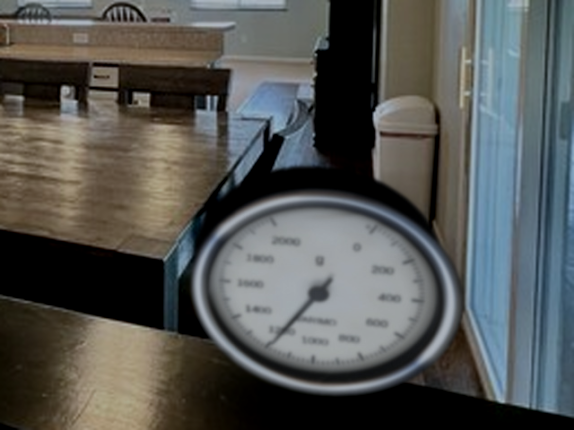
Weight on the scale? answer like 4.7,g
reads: 1200,g
